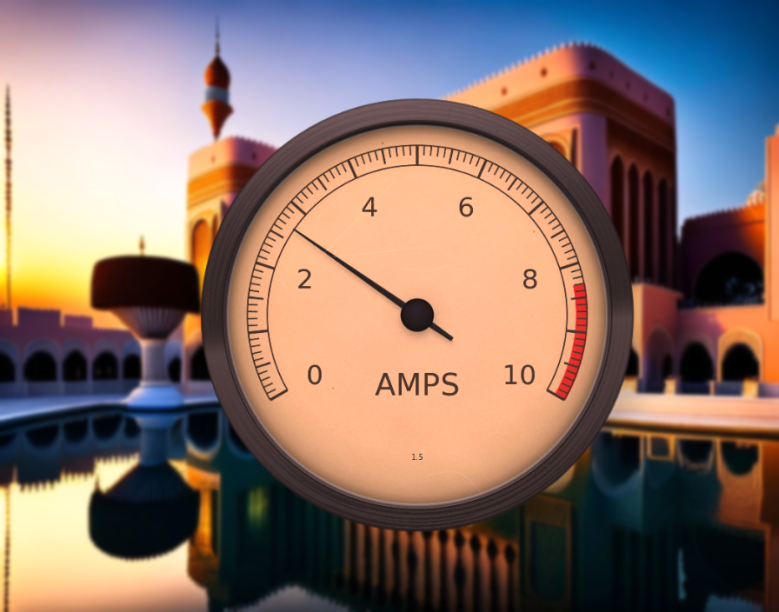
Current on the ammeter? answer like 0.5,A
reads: 2.7,A
